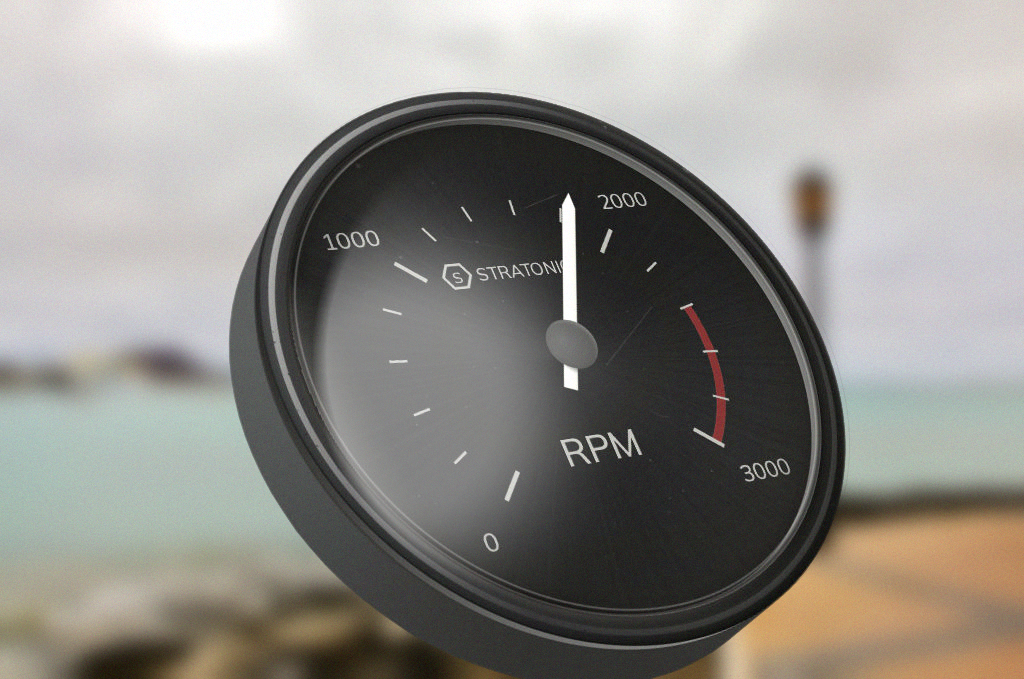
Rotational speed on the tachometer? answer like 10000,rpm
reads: 1800,rpm
